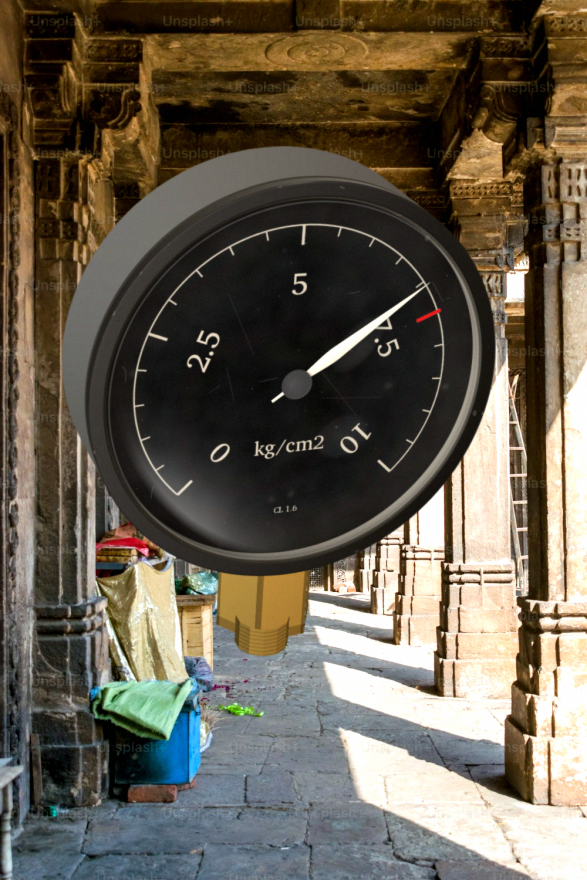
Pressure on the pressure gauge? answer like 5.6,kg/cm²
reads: 7,kg/cm²
